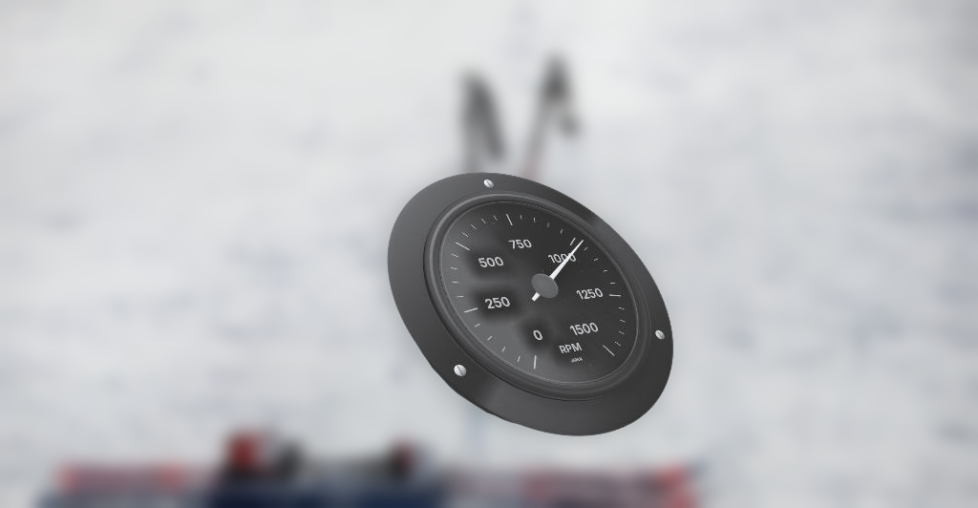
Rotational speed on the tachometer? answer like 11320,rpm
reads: 1025,rpm
